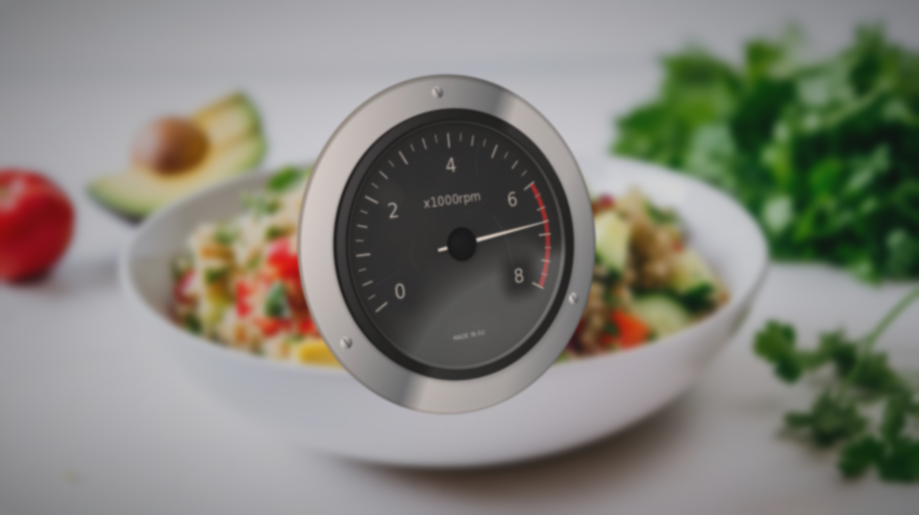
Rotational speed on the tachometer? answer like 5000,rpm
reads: 6750,rpm
